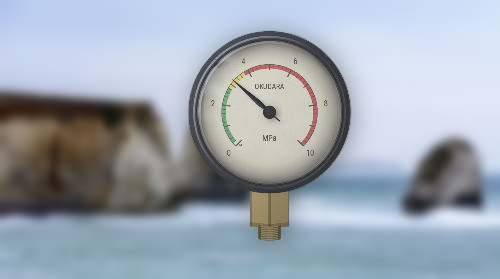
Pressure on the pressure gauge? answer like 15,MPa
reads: 3.2,MPa
